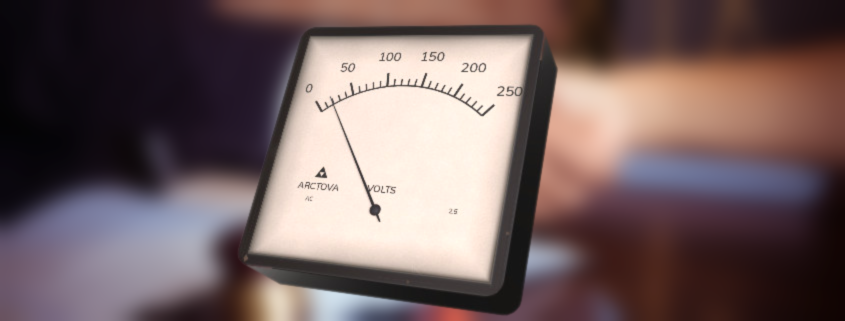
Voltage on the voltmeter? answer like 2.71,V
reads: 20,V
